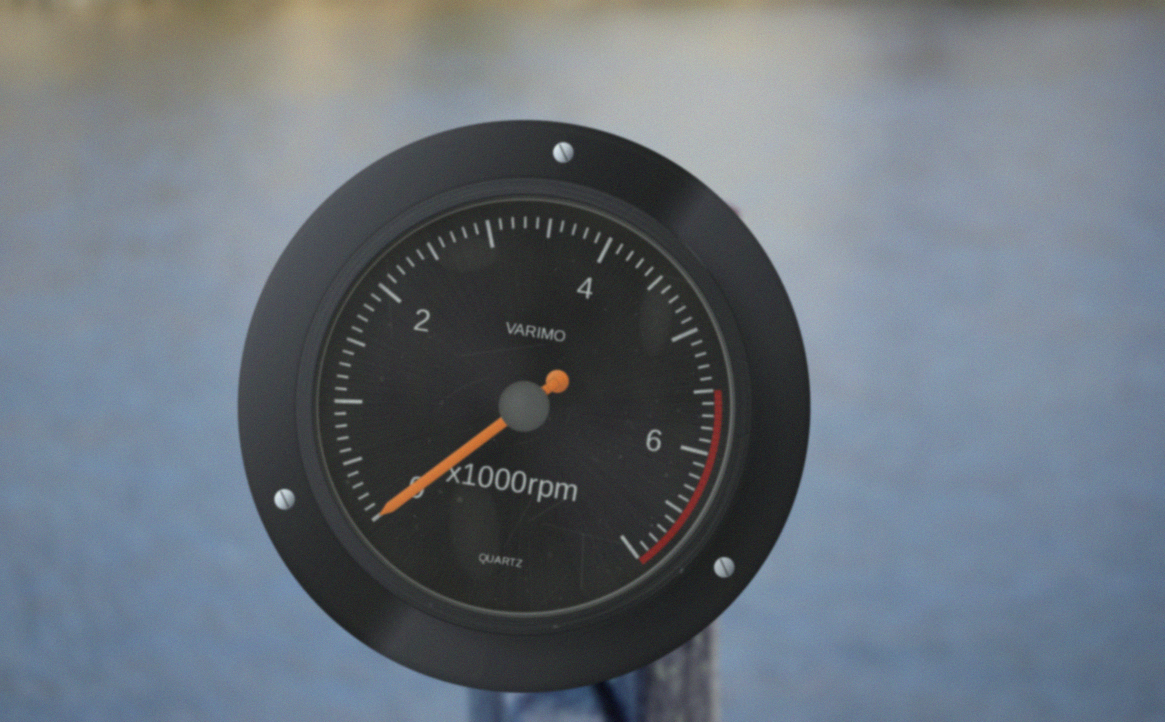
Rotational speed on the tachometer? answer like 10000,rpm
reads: 0,rpm
